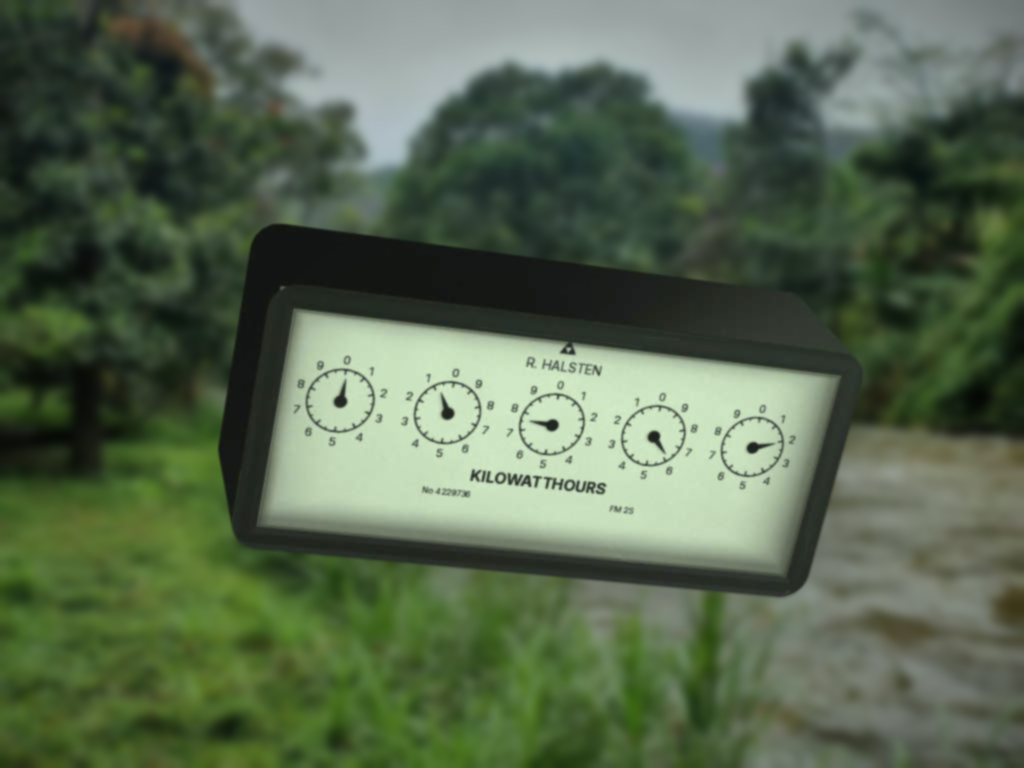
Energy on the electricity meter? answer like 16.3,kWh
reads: 762,kWh
